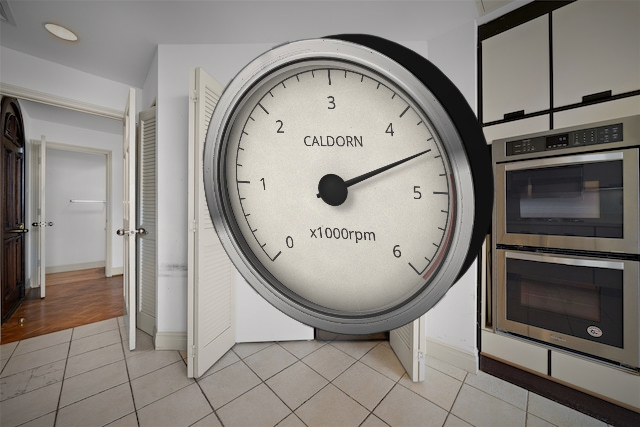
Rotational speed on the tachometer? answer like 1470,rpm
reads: 4500,rpm
